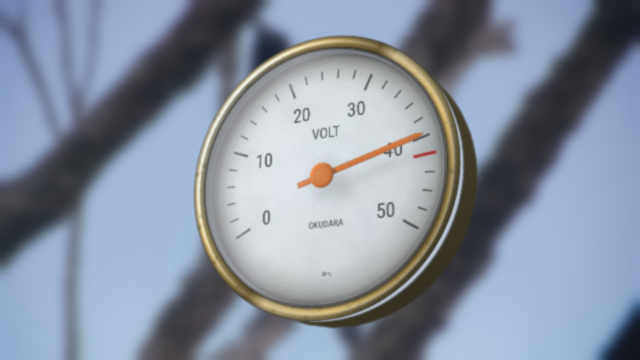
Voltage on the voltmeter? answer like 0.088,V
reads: 40,V
